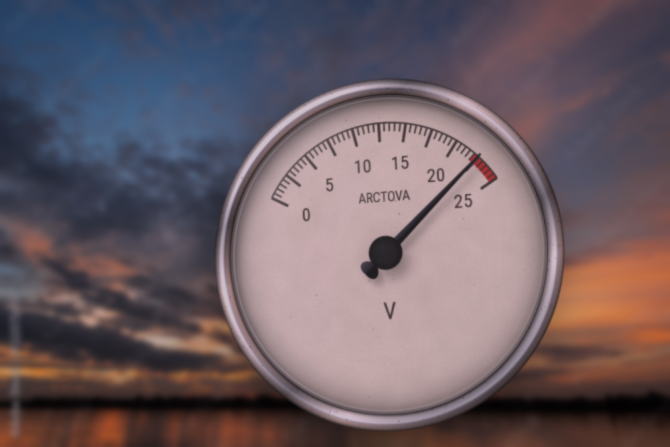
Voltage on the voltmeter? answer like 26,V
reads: 22.5,V
